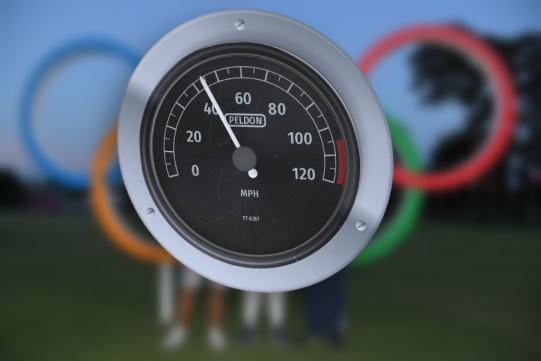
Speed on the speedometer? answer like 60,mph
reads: 45,mph
